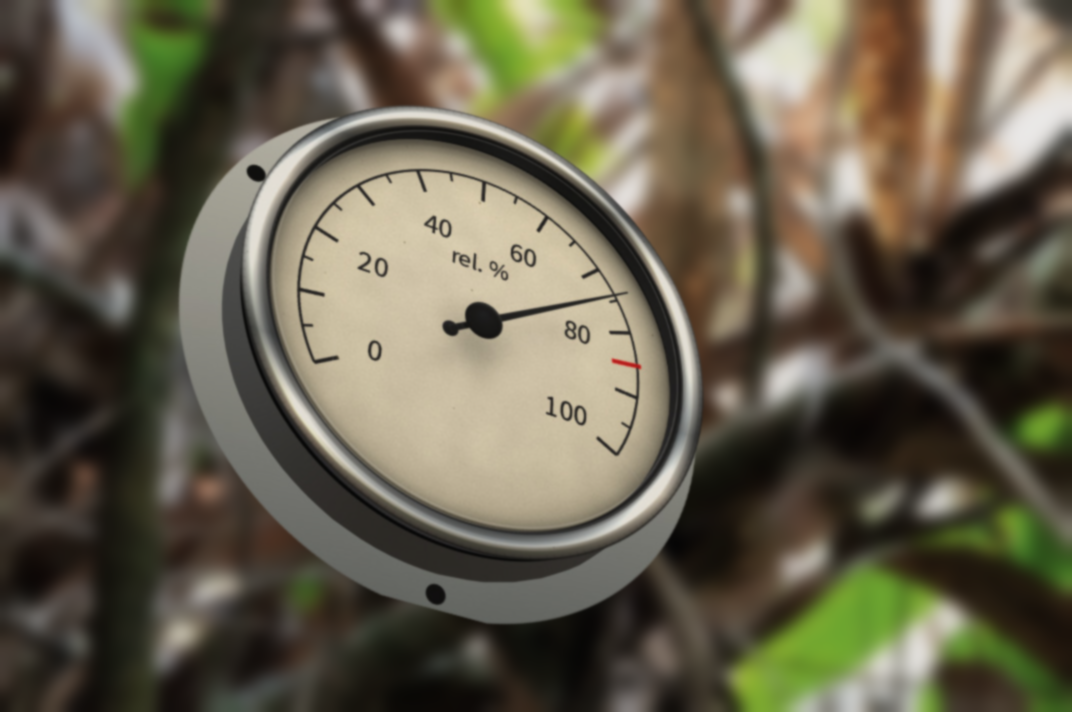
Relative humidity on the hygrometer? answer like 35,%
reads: 75,%
